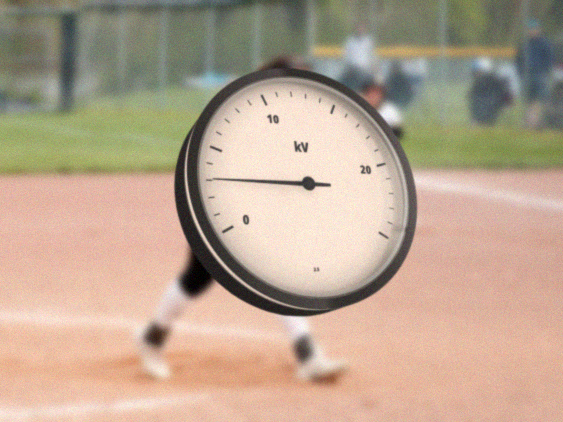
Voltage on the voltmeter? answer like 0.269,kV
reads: 3,kV
